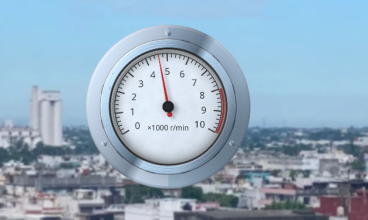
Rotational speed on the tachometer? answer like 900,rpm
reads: 4600,rpm
